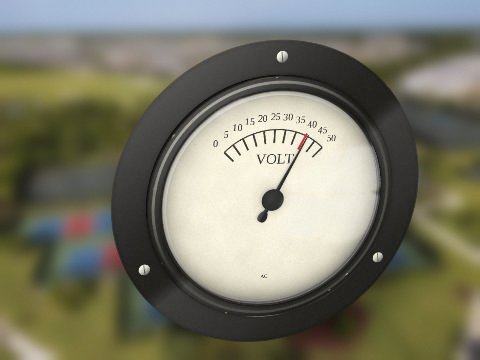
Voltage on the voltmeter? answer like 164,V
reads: 40,V
